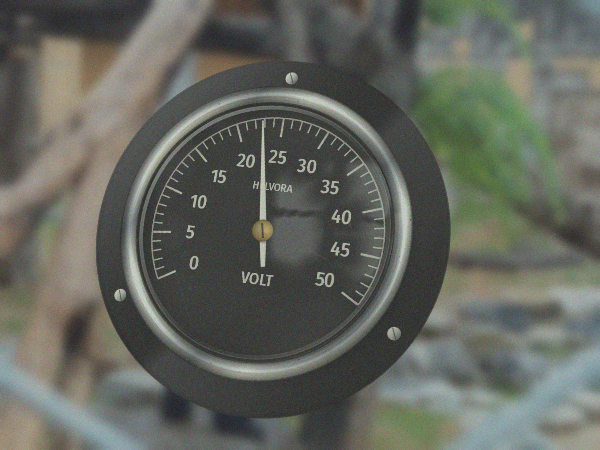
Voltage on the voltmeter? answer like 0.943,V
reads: 23,V
